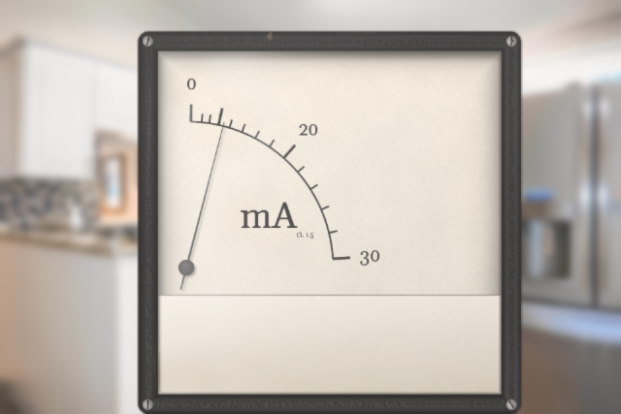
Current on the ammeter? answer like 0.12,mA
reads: 11,mA
